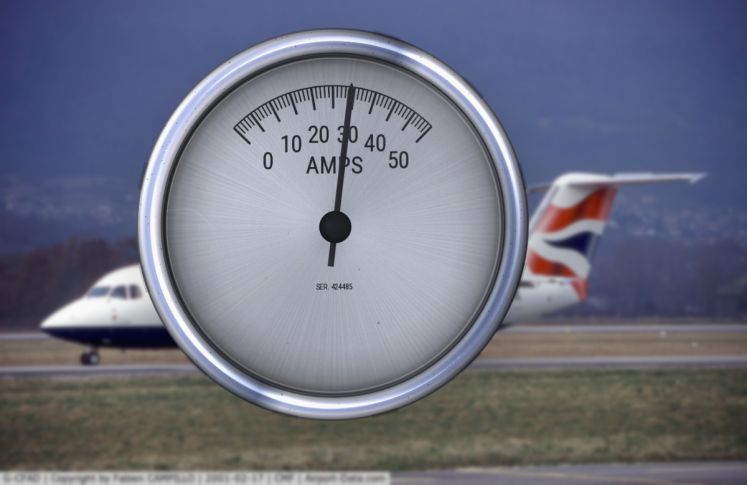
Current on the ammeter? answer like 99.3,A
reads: 29,A
